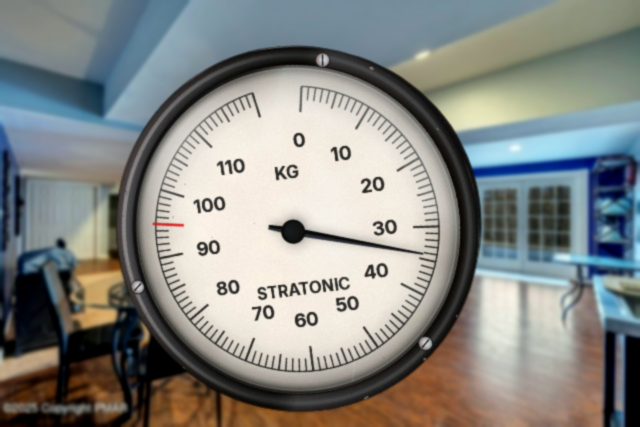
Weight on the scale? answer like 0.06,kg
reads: 34,kg
